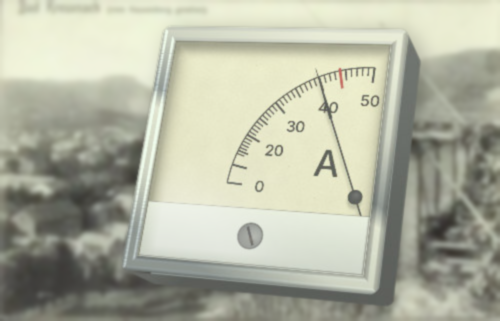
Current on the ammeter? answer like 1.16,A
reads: 40,A
